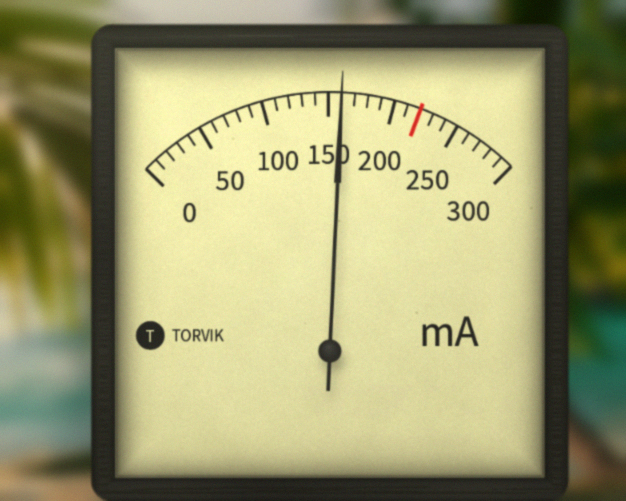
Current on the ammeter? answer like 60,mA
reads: 160,mA
